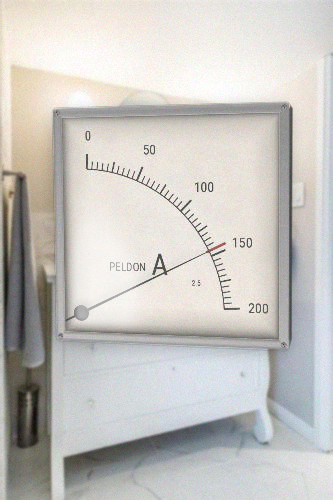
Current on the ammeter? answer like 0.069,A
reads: 145,A
